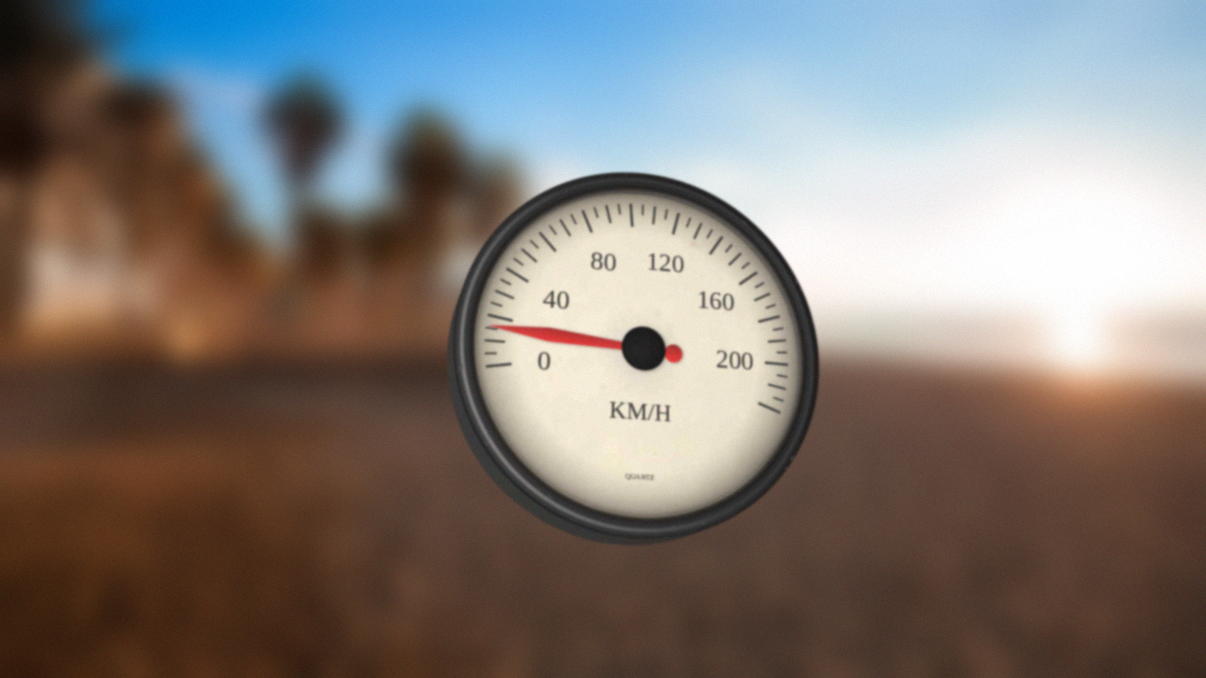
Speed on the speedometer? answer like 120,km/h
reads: 15,km/h
